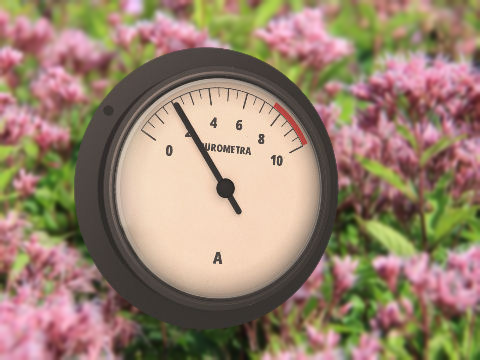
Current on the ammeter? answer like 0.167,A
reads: 2,A
